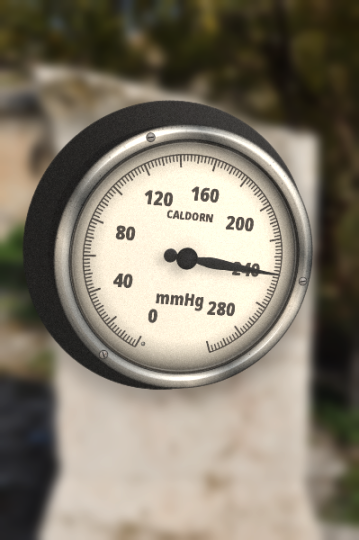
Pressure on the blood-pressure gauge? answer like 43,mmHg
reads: 240,mmHg
